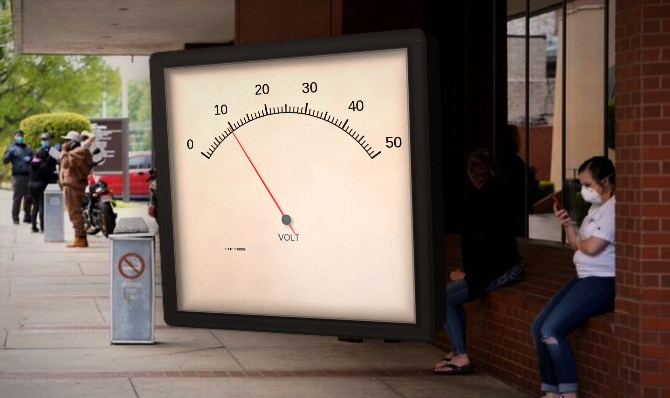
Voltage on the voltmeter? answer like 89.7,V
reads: 10,V
